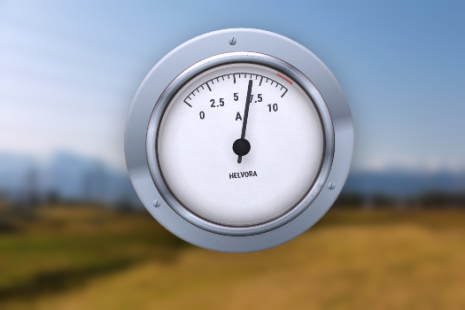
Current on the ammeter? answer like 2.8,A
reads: 6.5,A
